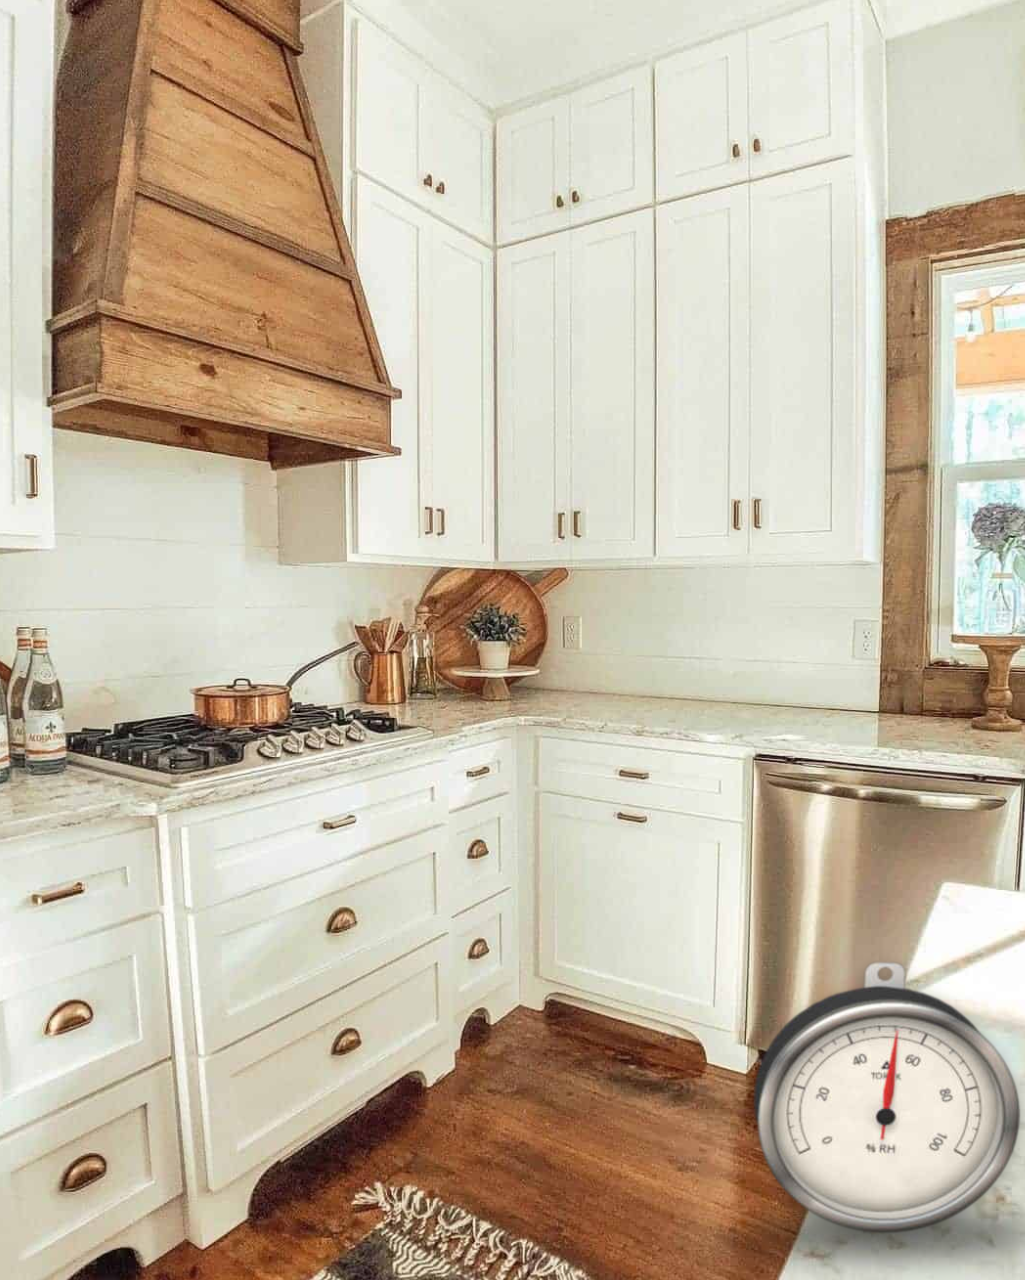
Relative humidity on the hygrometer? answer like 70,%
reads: 52,%
